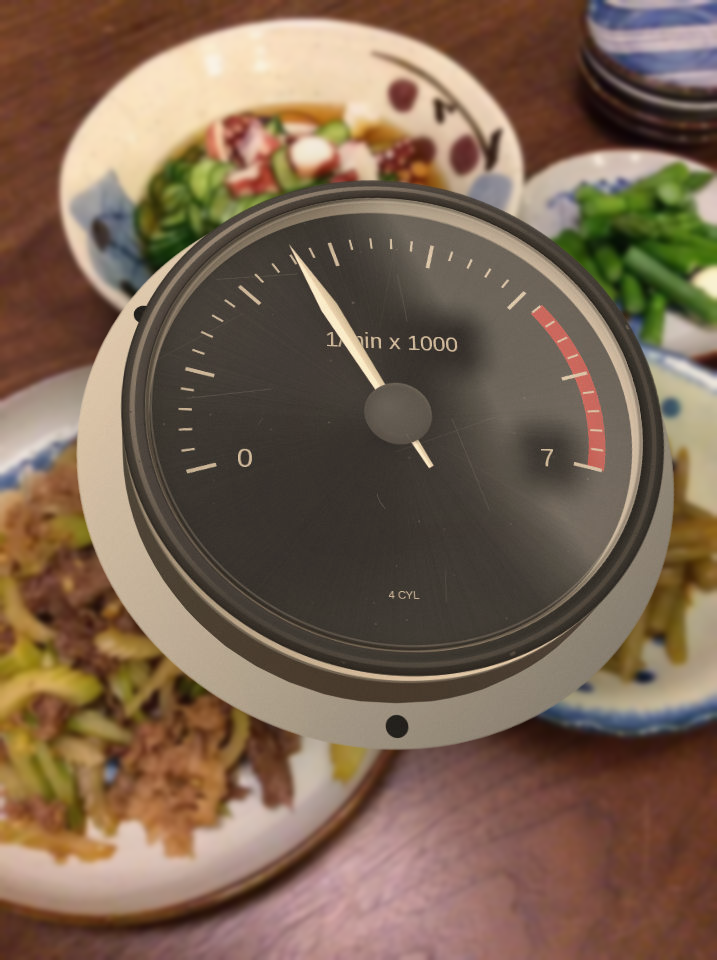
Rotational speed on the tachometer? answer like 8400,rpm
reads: 2600,rpm
